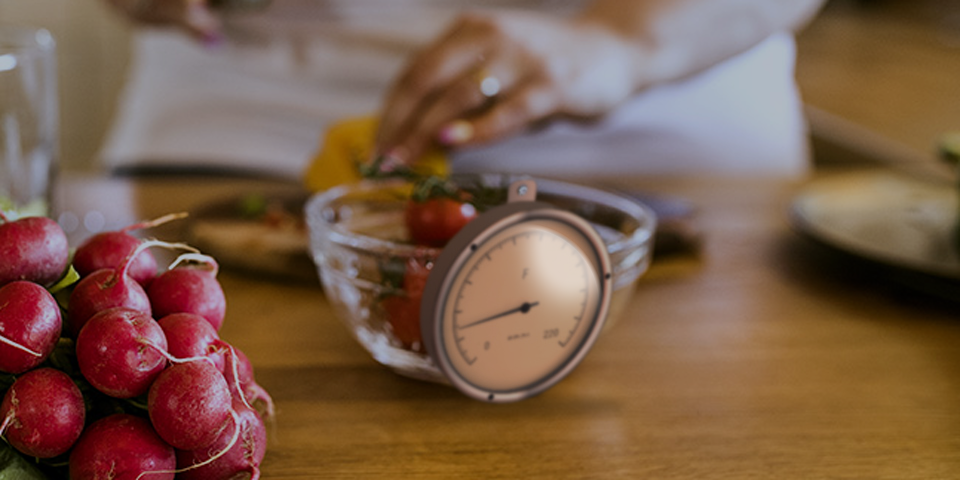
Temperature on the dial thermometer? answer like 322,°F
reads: 30,°F
